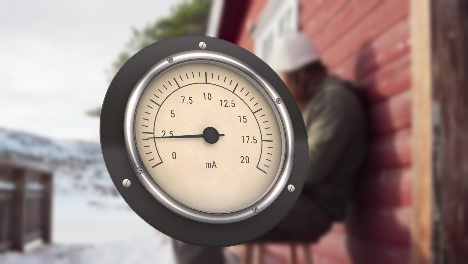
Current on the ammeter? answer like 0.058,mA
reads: 2,mA
